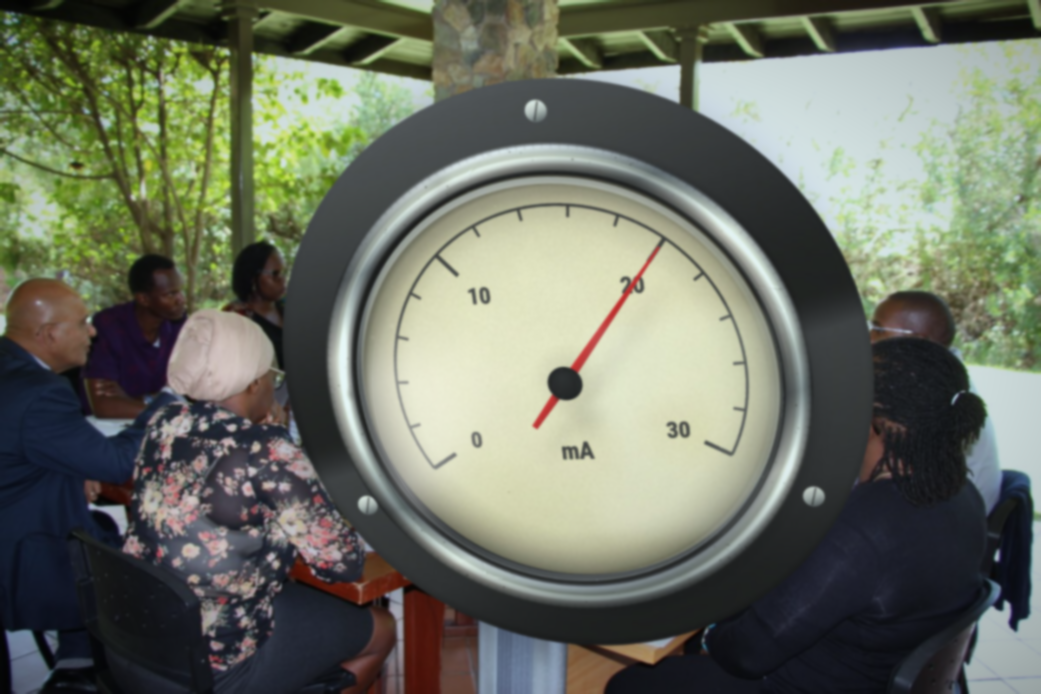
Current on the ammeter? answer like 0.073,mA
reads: 20,mA
